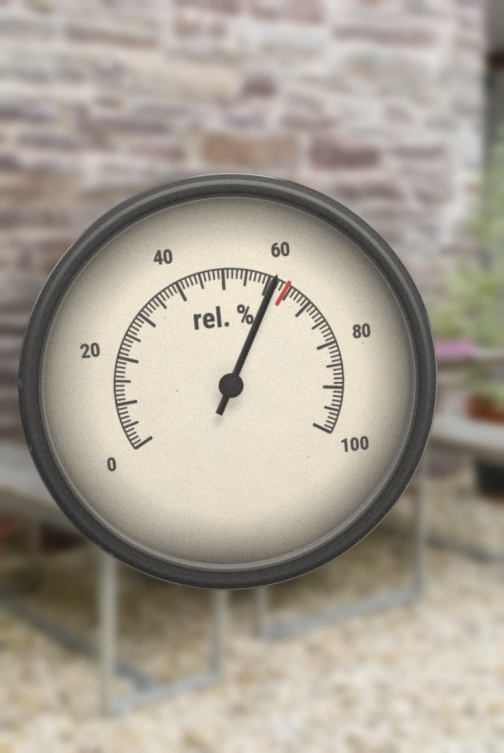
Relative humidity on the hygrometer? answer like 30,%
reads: 61,%
